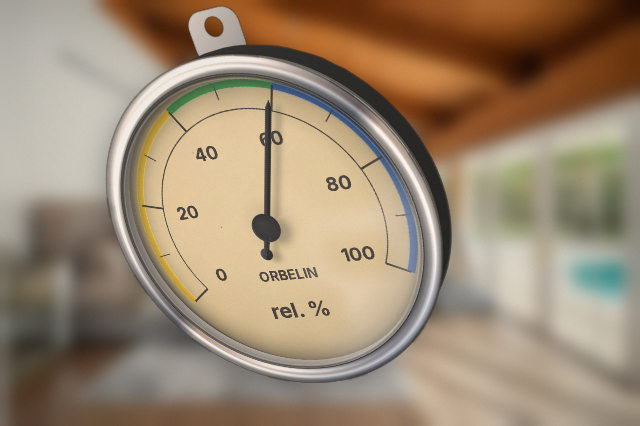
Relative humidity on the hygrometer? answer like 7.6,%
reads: 60,%
